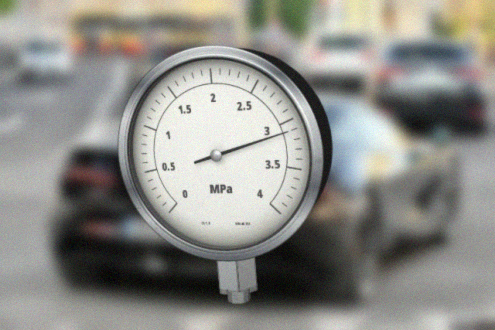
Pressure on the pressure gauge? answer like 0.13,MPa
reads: 3.1,MPa
